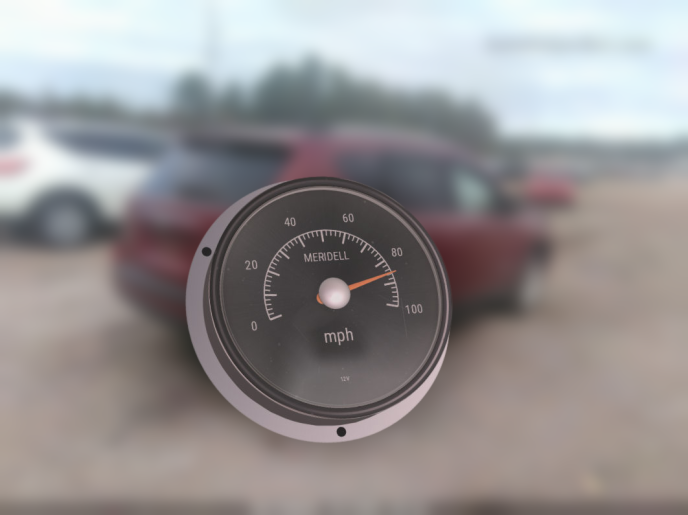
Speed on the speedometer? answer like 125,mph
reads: 86,mph
